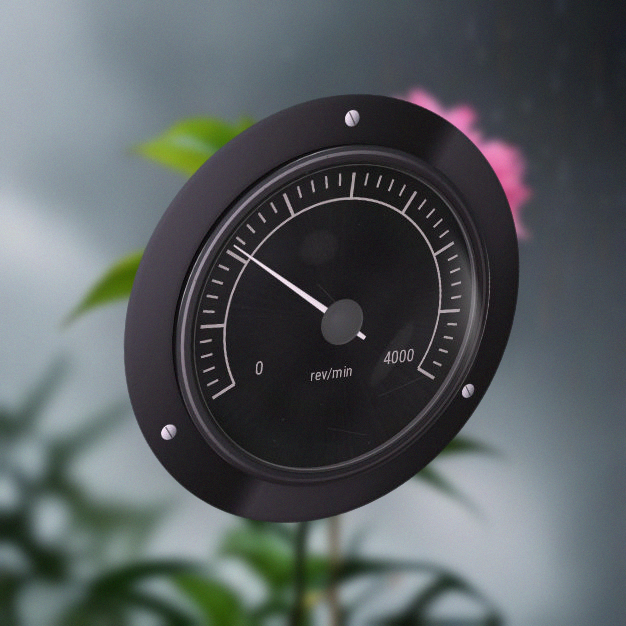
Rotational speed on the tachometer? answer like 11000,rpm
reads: 1050,rpm
